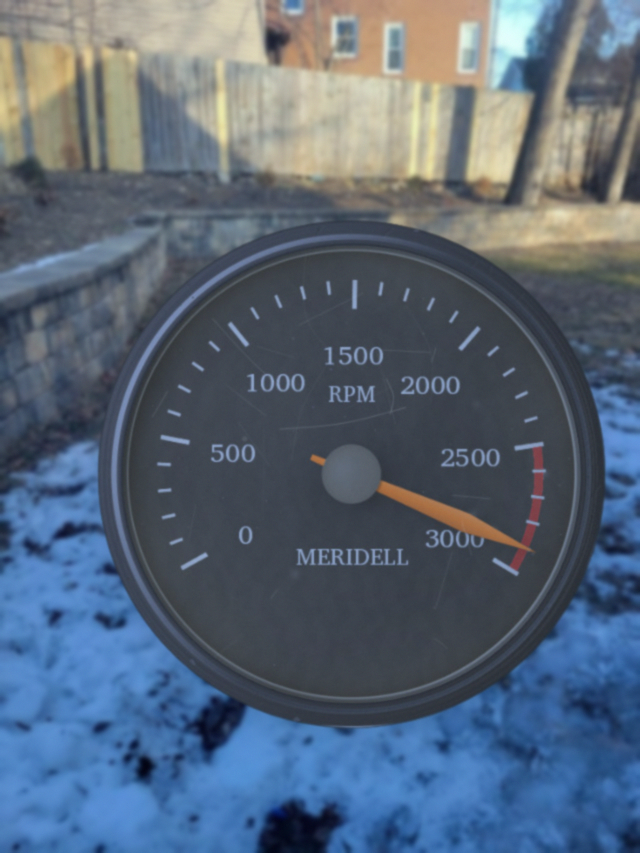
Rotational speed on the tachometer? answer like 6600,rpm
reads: 2900,rpm
